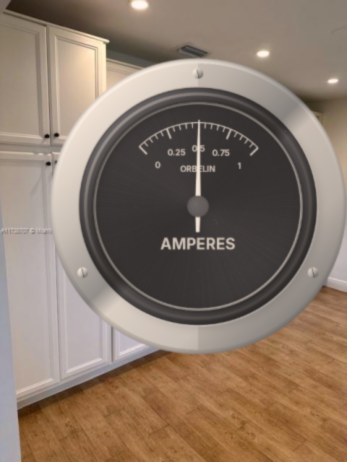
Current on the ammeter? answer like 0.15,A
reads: 0.5,A
